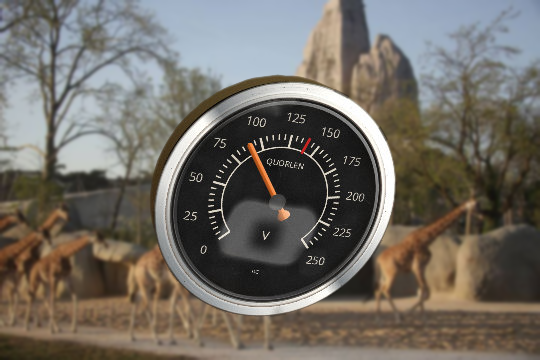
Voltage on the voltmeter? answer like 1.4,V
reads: 90,V
